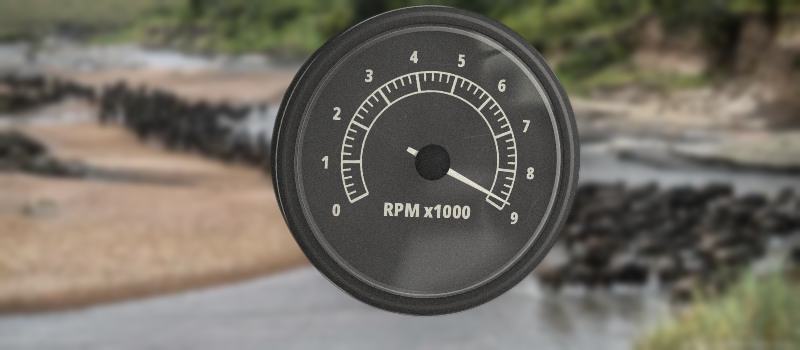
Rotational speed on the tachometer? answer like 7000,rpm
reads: 8800,rpm
